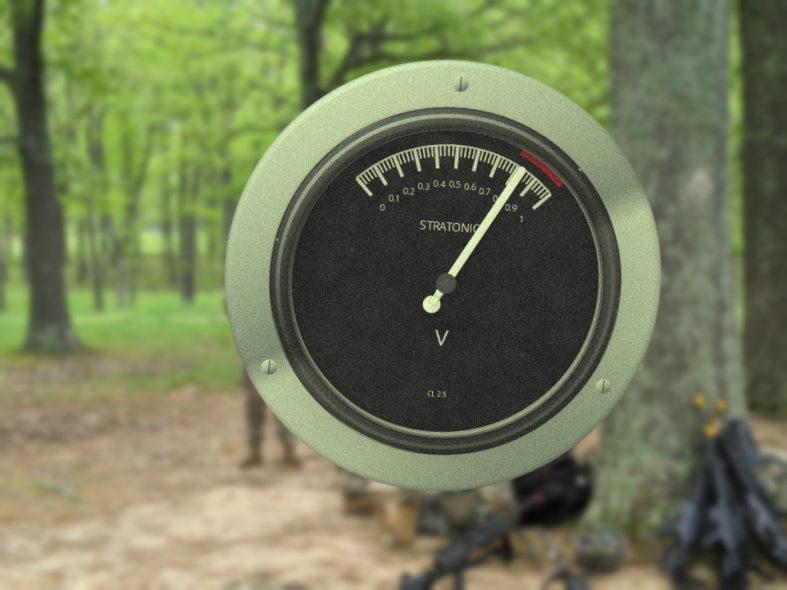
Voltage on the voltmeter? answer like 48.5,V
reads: 0.82,V
